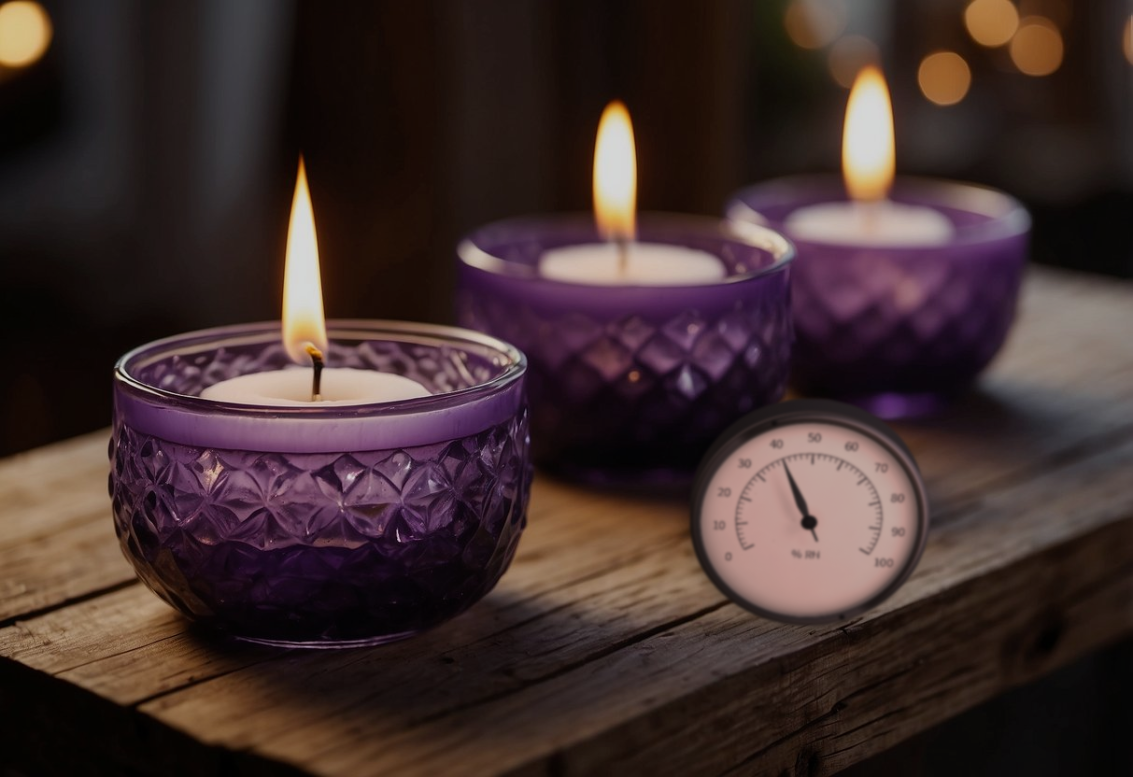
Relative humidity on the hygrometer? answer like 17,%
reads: 40,%
